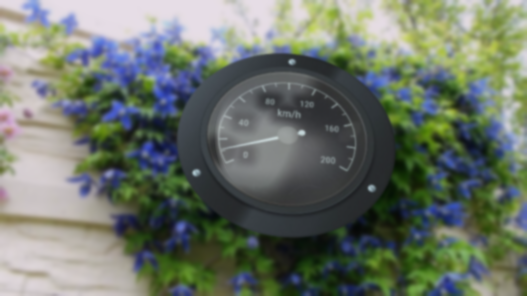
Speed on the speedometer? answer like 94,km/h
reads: 10,km/h
